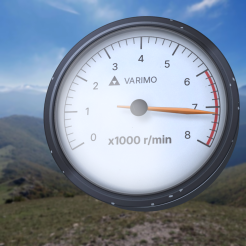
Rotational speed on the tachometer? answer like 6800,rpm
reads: 7200,rpm
